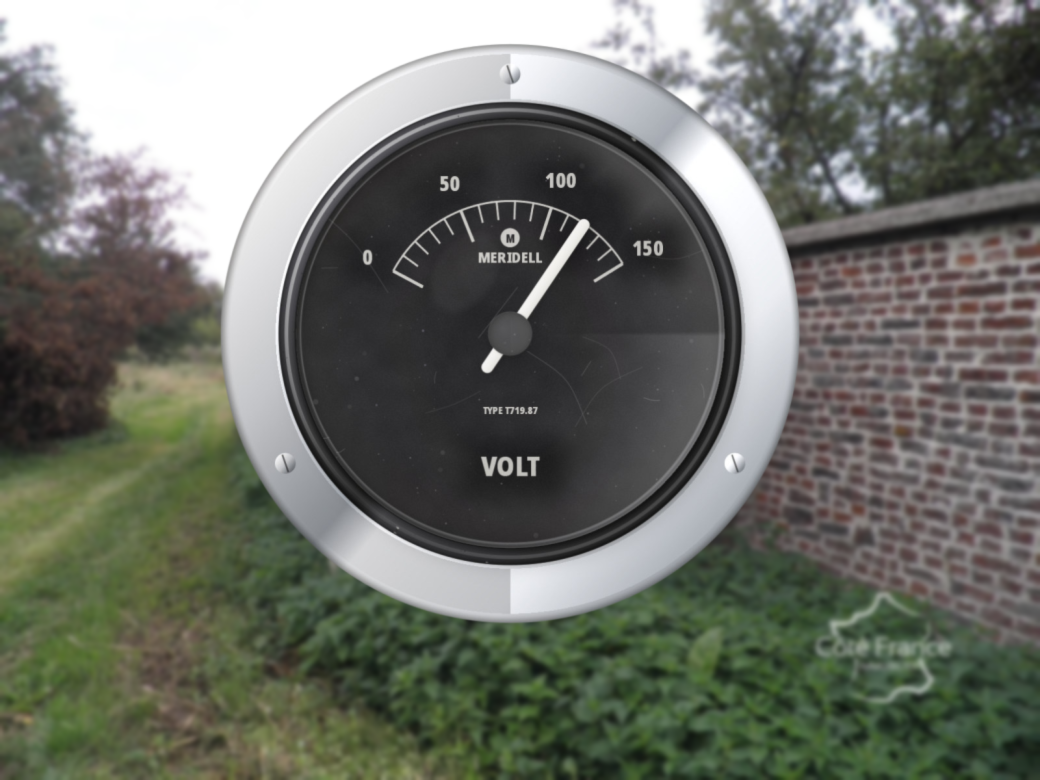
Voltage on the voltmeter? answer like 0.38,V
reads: 120,V
